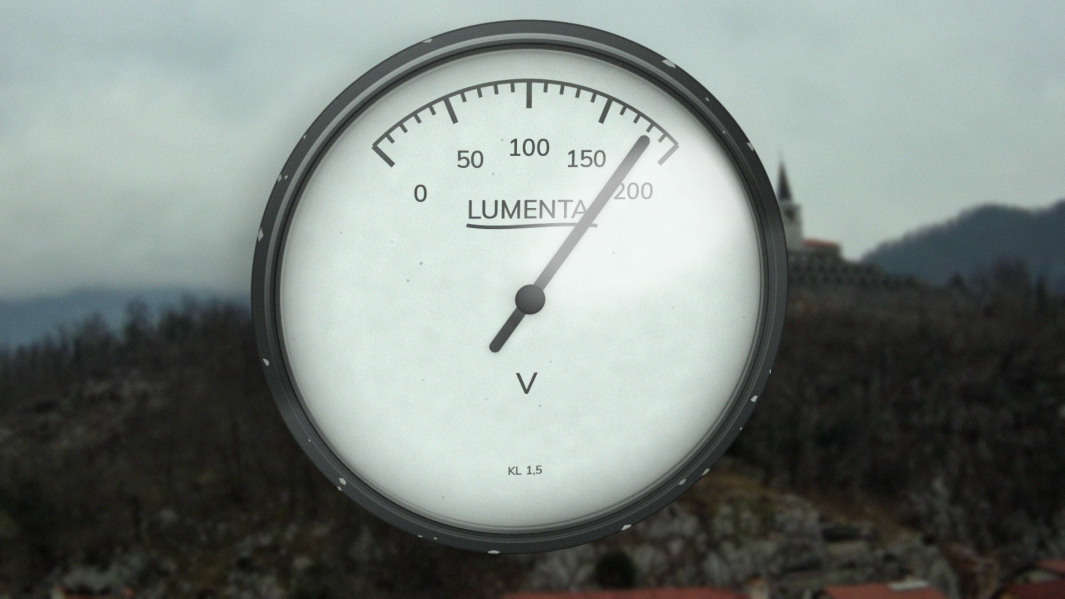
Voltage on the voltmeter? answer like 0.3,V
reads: 180,V
